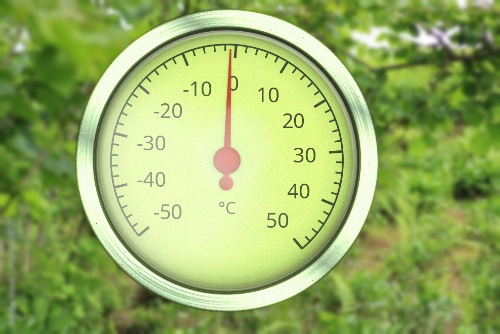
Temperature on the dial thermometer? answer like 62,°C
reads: -1,°C
